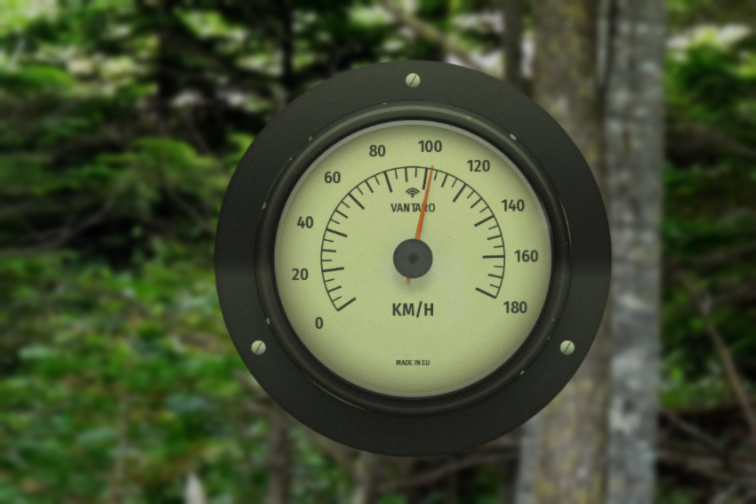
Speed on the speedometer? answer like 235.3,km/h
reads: 102.5,km/h
